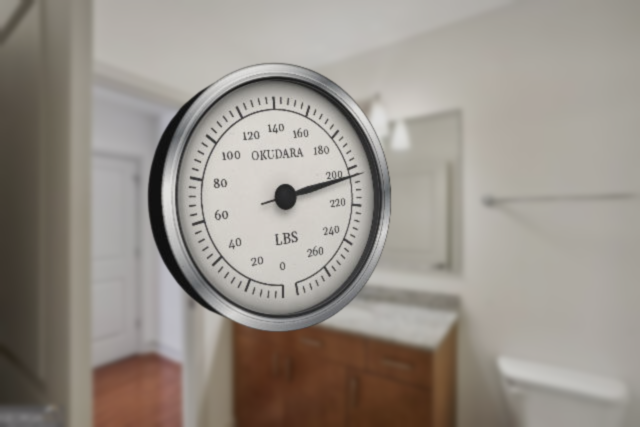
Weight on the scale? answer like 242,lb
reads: 204,lb
